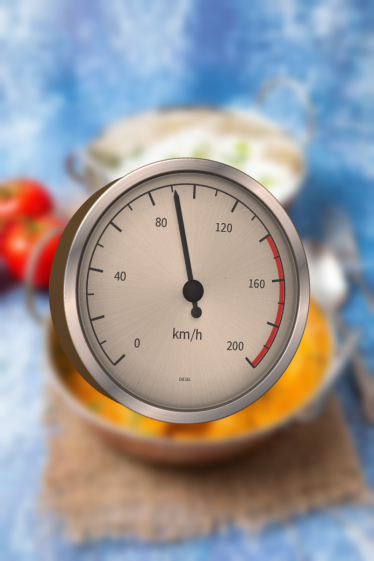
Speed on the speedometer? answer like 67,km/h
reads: 90,km/h
